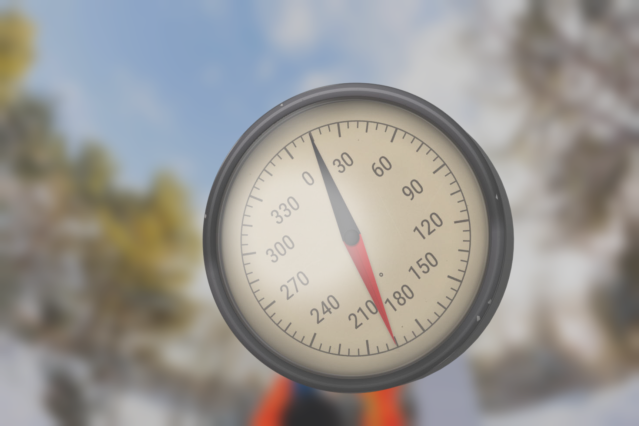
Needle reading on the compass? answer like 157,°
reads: 195,°
